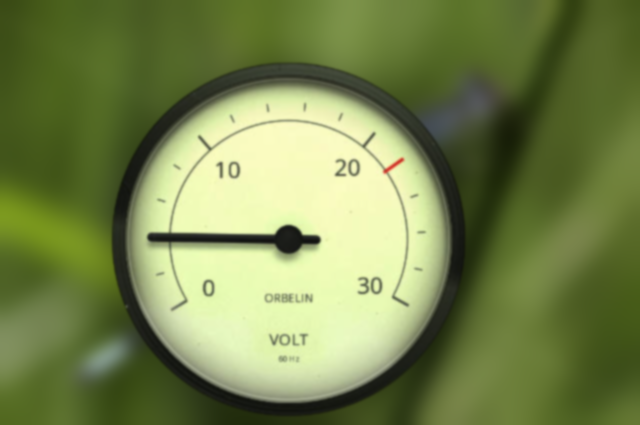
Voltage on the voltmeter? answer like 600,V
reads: 4,V
